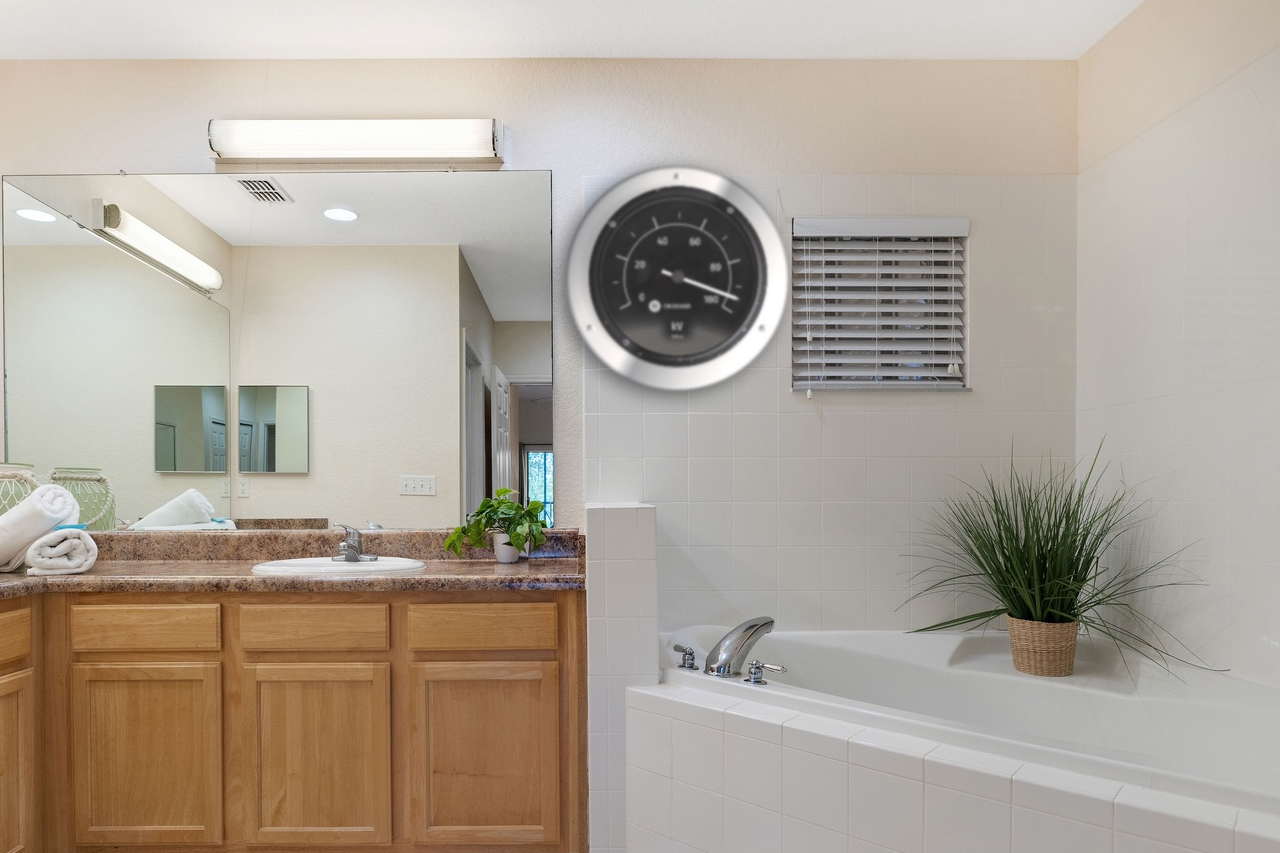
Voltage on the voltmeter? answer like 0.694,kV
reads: 95,kV
